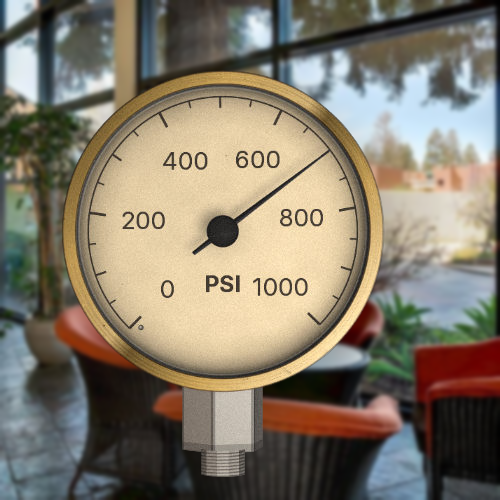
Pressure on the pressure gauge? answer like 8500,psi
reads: 700,psi
